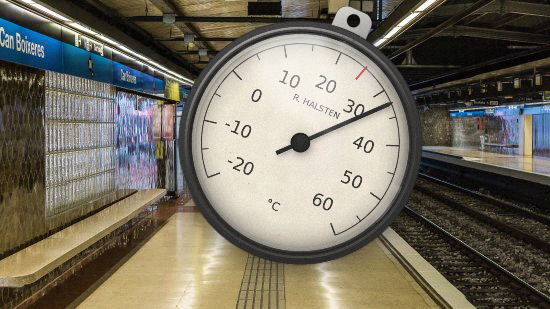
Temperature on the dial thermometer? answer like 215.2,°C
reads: 32.5,°C
